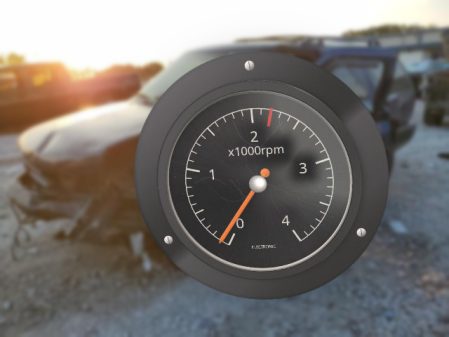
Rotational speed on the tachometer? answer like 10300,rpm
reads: 100,rpm
